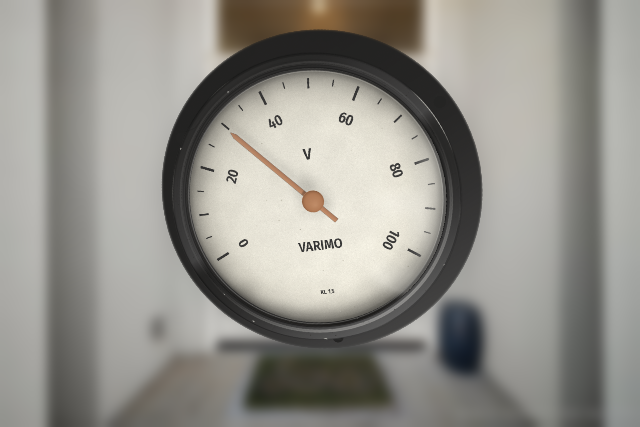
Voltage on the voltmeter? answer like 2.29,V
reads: 30,V
